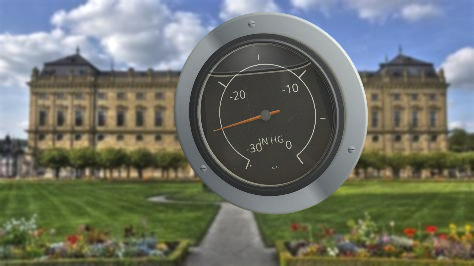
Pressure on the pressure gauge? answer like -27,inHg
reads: -25,inHg
